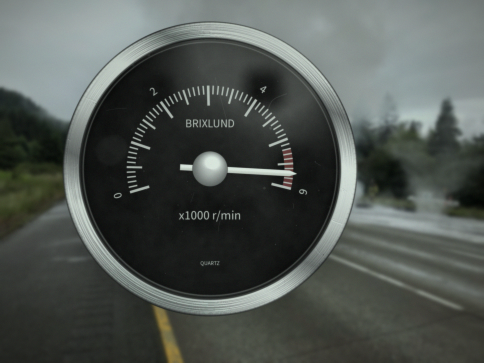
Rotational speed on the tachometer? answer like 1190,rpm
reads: 5700,rpm
